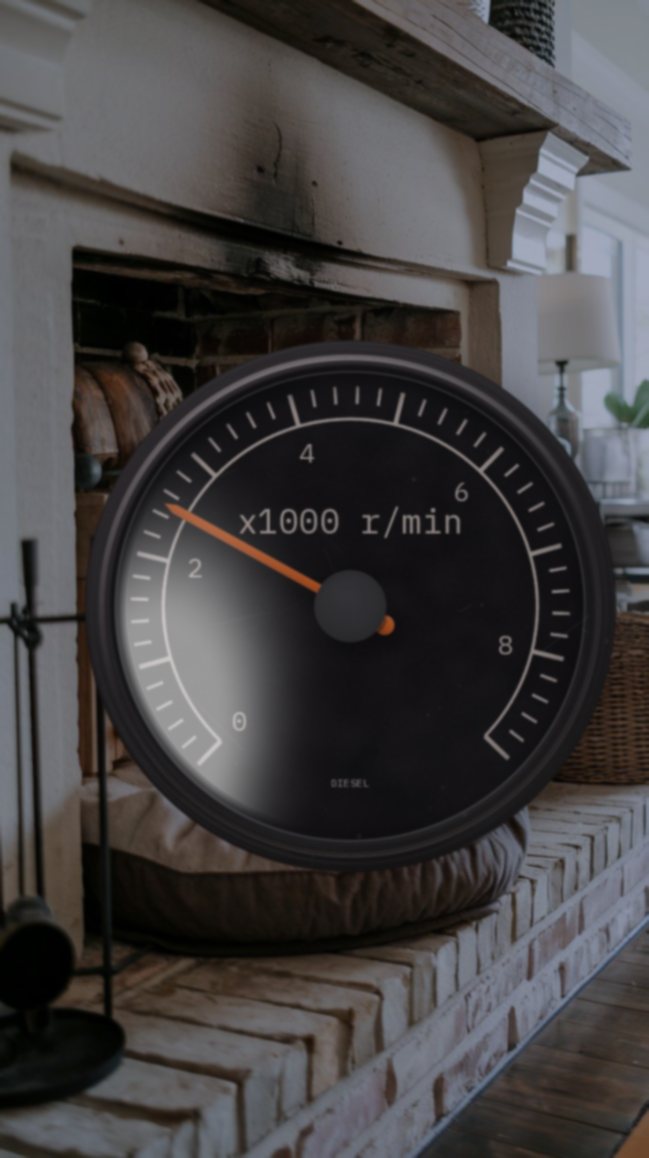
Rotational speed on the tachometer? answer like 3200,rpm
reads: 2500,rpm
